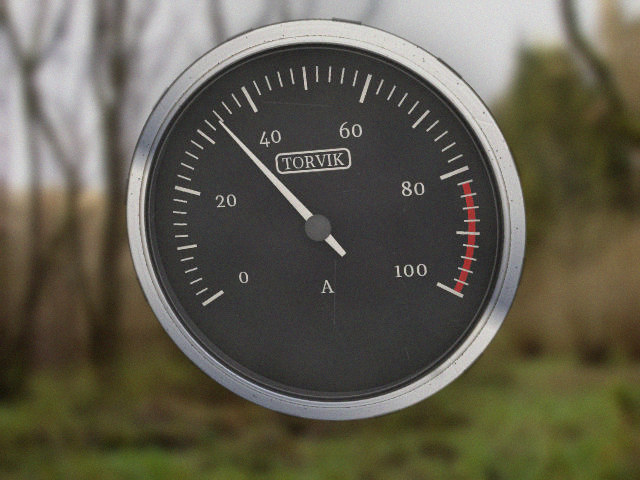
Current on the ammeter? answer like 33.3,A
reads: 34,A
